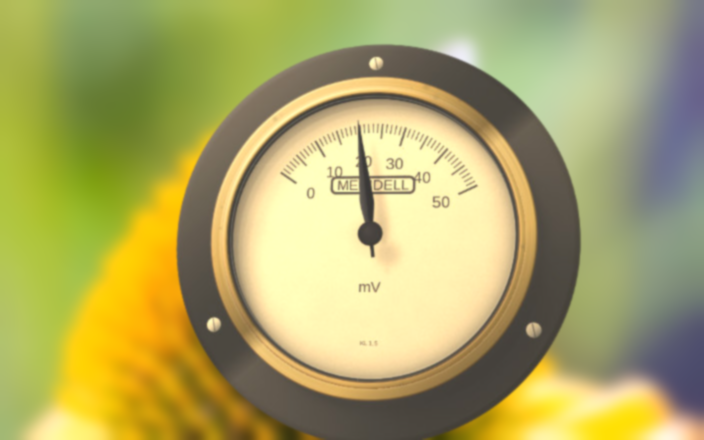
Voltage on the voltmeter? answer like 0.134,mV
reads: 20,mV
